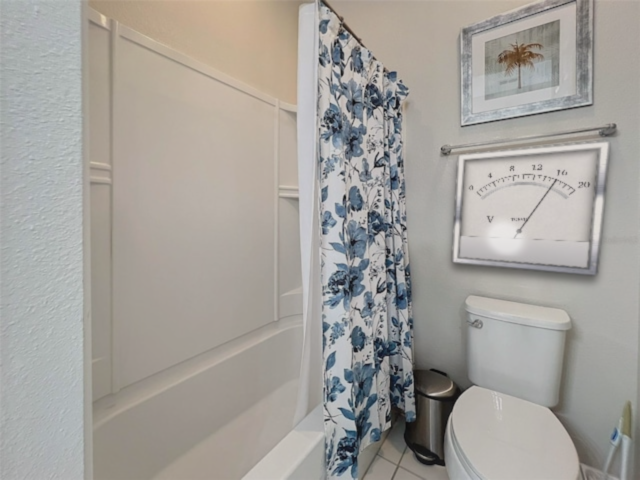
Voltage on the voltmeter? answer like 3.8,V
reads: 16,V
